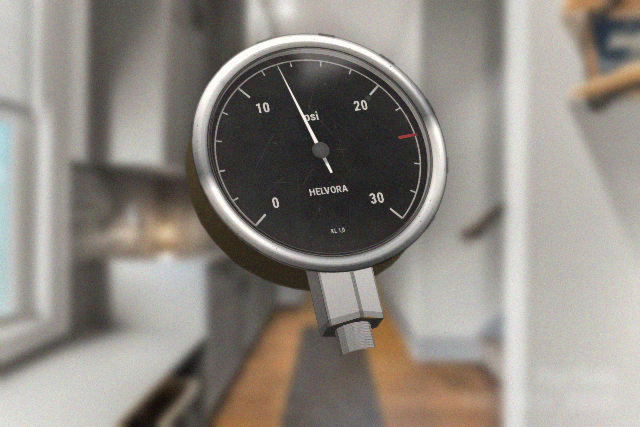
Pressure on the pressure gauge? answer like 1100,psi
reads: 13,psi
